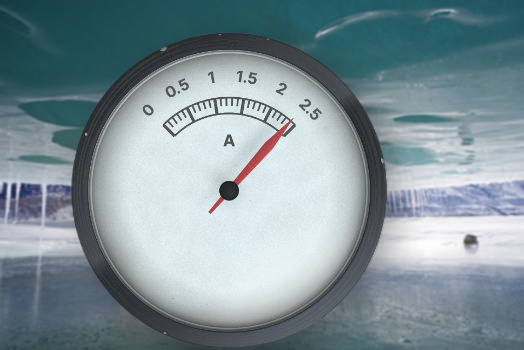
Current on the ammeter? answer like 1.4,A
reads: 2.4,A
